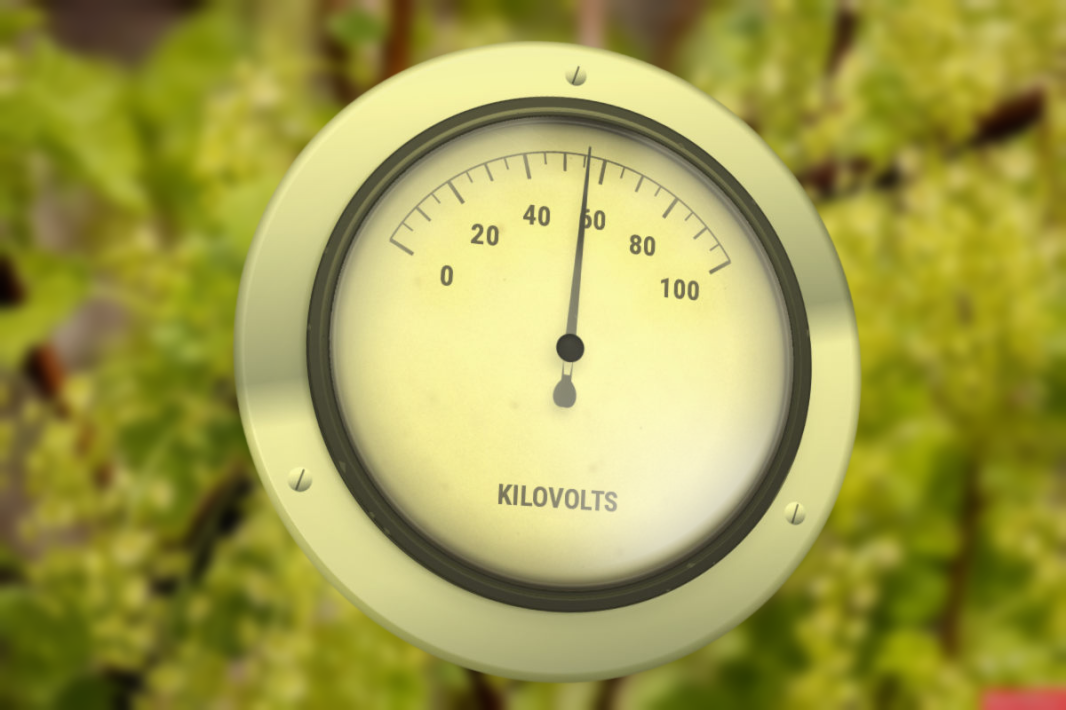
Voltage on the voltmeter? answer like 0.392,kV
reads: 55,kV
